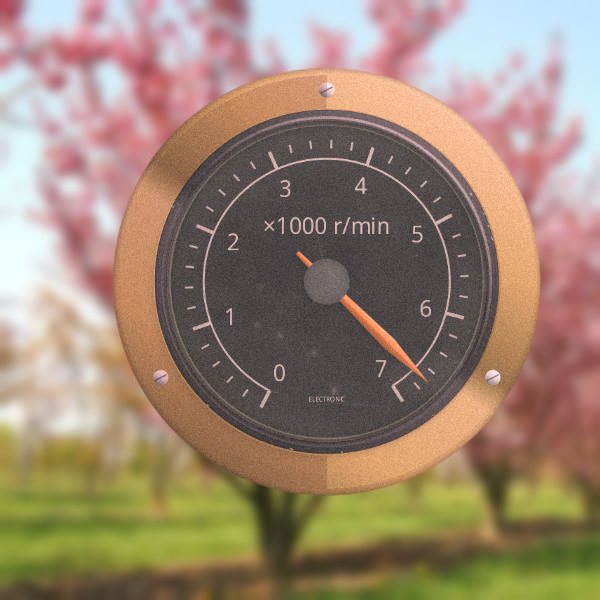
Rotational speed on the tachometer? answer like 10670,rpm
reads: 6700,rpm
